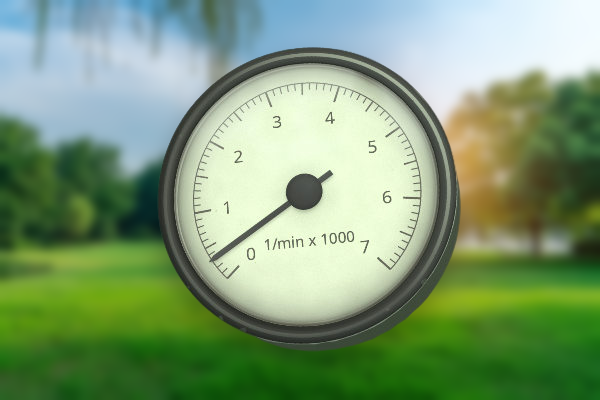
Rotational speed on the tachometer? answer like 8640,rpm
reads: 300,rpm
